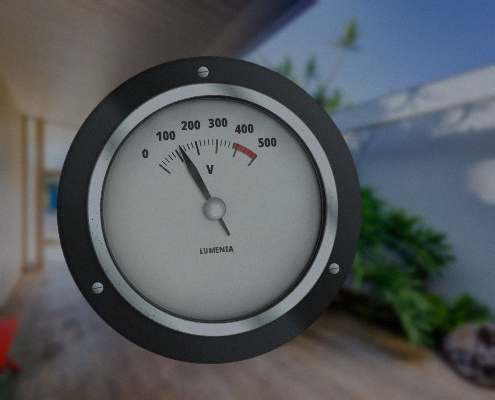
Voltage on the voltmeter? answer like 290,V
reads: 120,V
